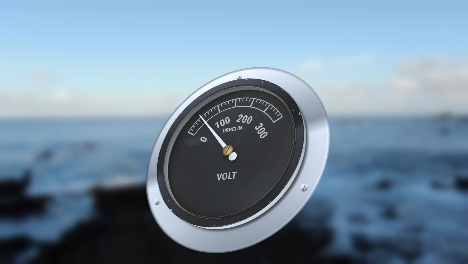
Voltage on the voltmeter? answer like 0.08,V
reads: 50,V
